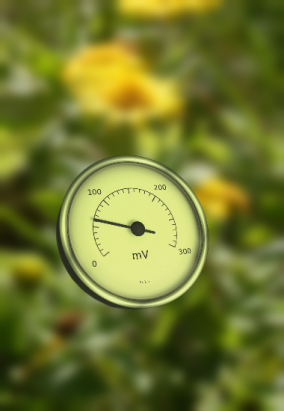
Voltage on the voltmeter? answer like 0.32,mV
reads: 60,mV
